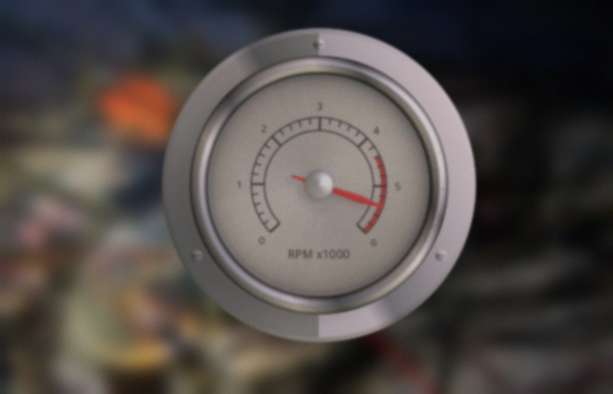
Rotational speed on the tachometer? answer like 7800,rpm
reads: 5400,rpm
